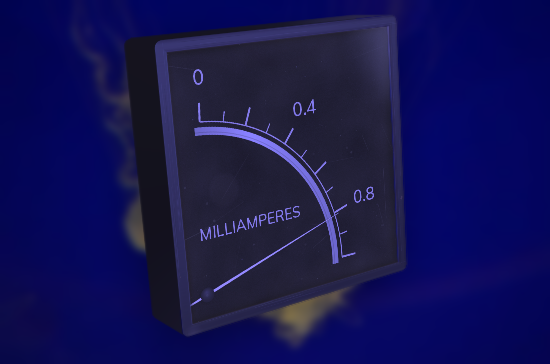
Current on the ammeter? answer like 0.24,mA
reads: 0.8,mA
